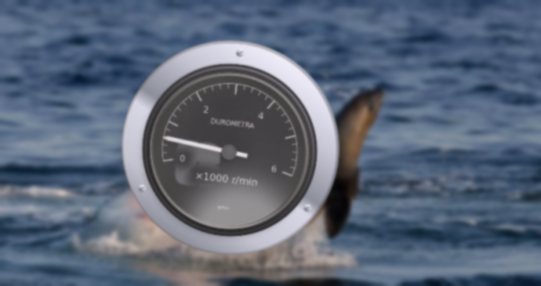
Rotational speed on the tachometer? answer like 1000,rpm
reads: 600,rpm
